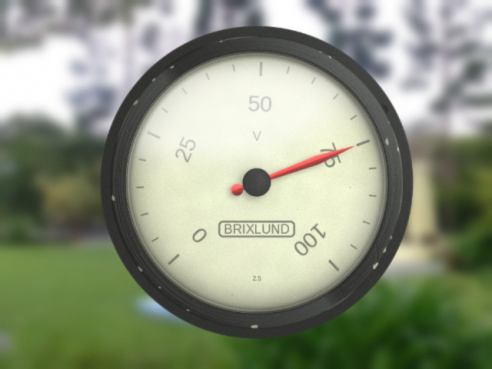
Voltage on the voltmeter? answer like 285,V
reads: 75,V
